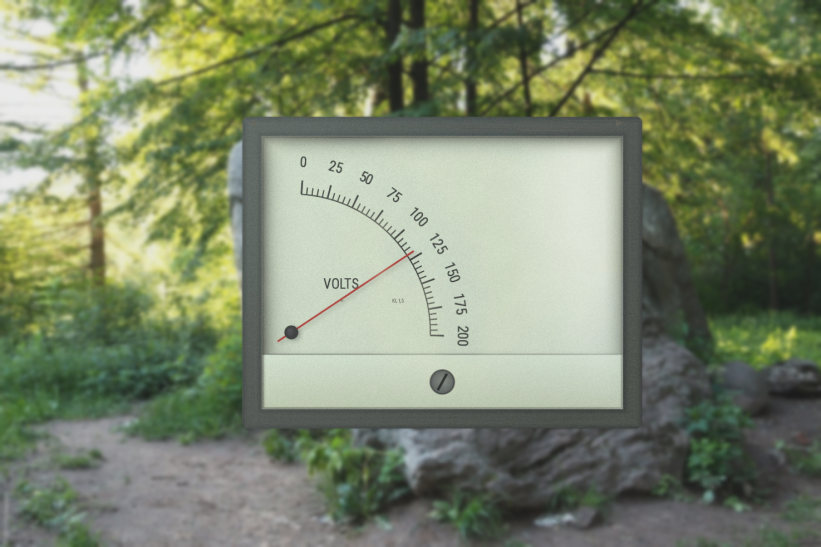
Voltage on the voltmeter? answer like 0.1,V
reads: 120,V
